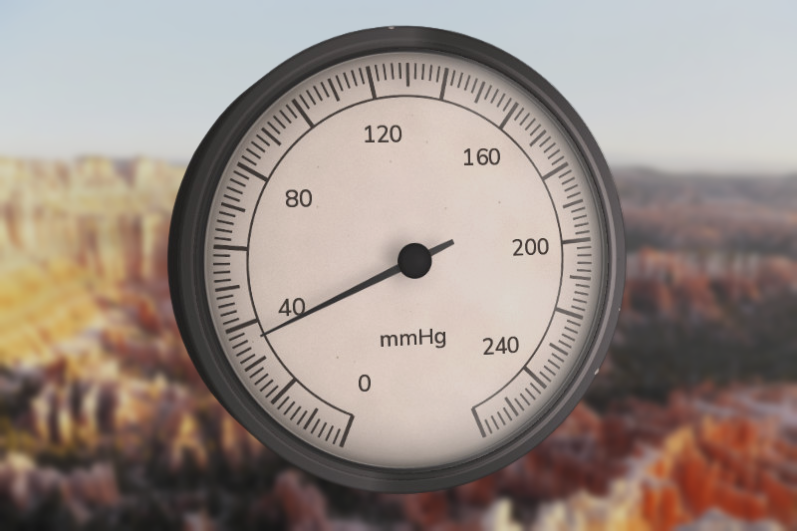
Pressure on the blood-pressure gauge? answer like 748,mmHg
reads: 36,mmHg
